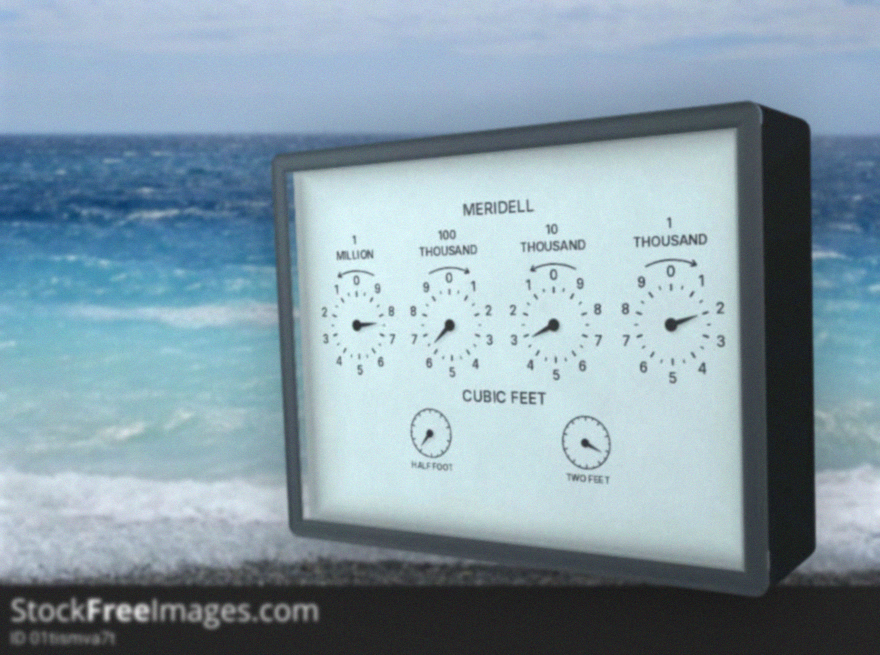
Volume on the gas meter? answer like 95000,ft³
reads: 763200,ft³
